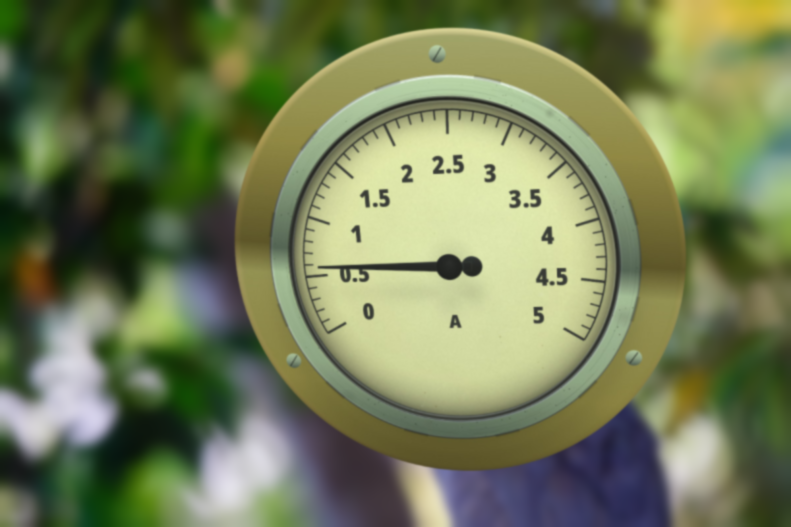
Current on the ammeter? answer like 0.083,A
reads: 0.6,A
